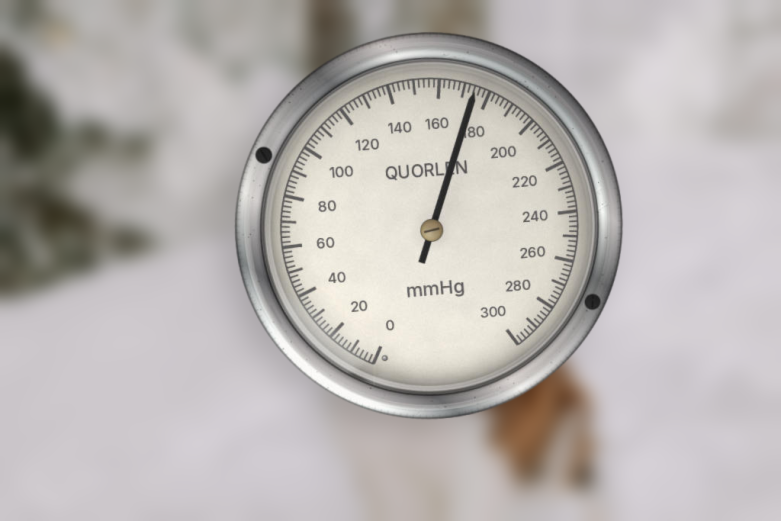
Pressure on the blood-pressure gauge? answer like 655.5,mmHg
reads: 174,mmHg
